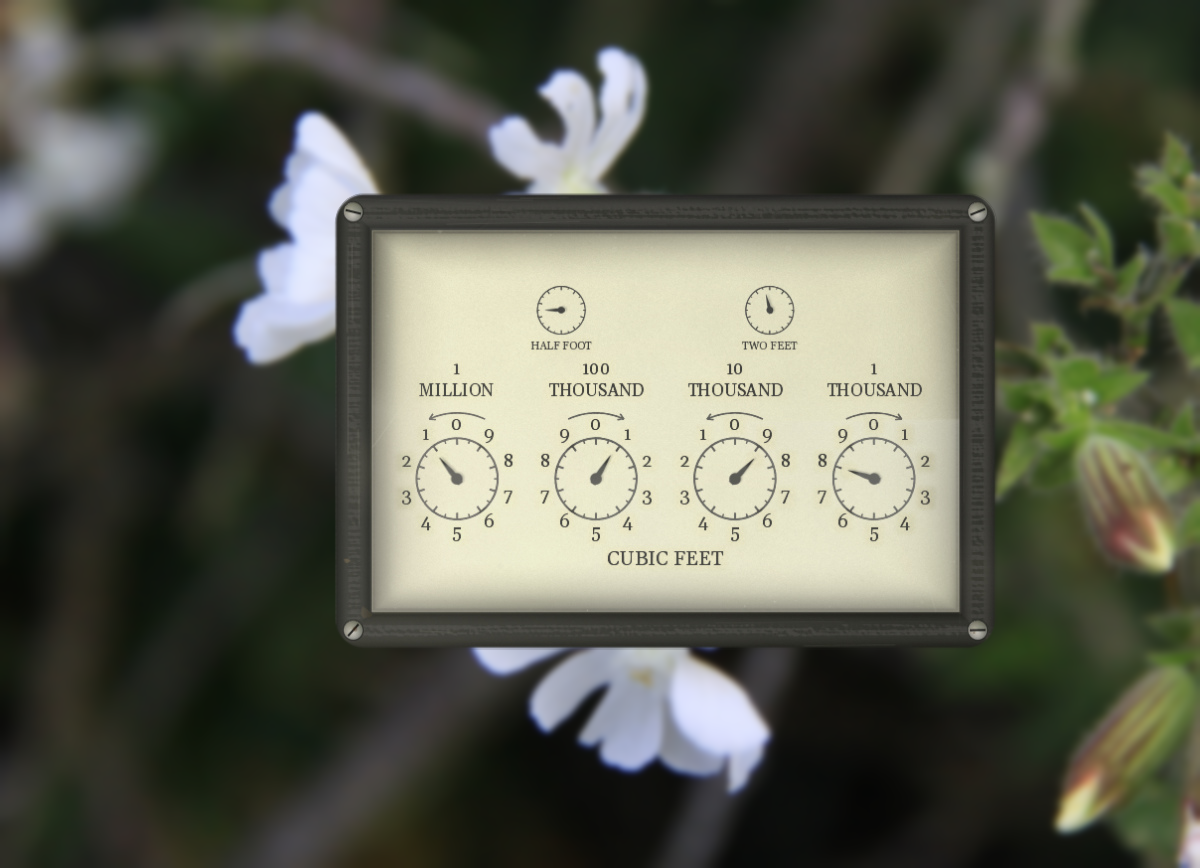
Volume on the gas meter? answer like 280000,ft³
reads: 108800,ft³
